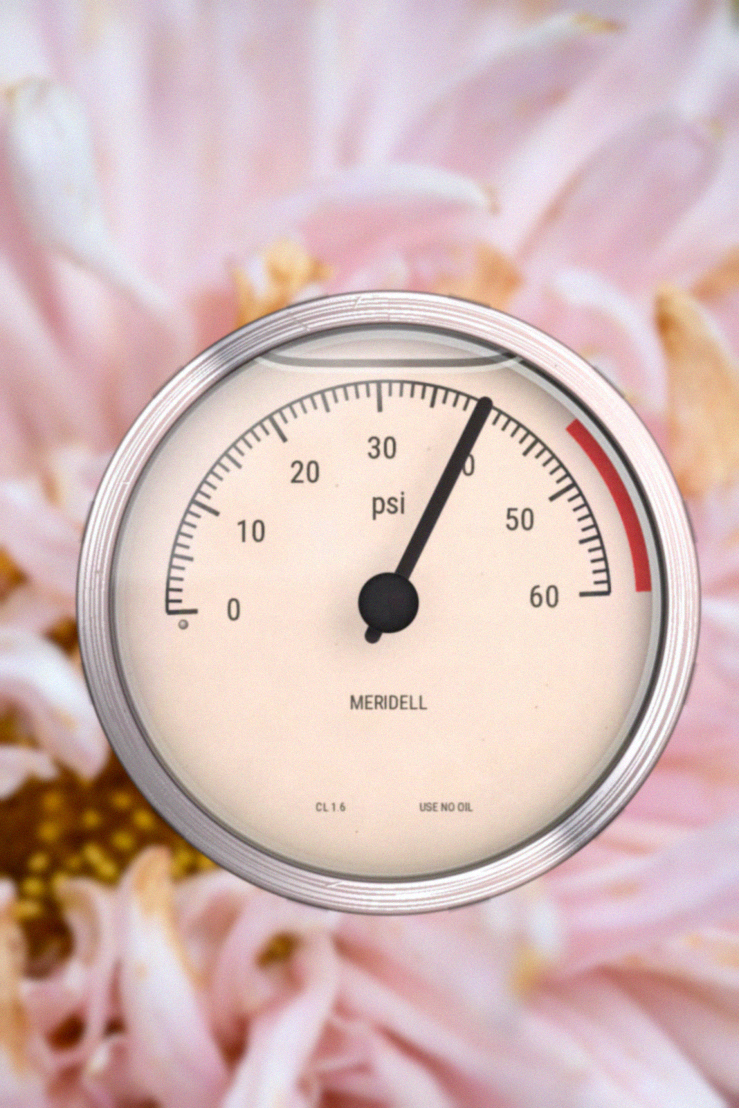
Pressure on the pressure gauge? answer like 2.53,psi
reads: 39.5,psi
